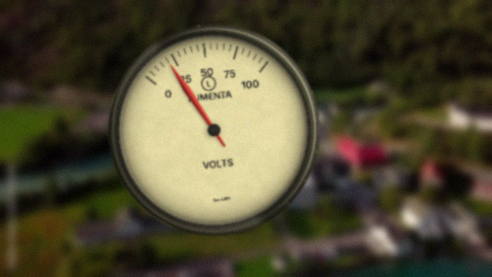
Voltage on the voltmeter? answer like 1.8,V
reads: 20,V
